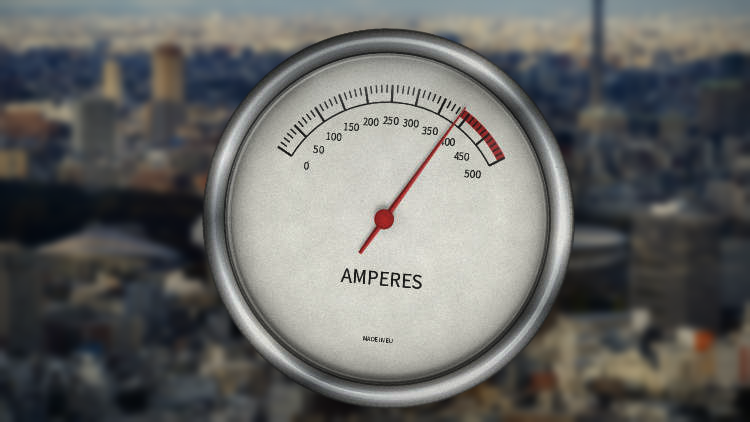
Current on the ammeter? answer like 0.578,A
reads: 390,A
